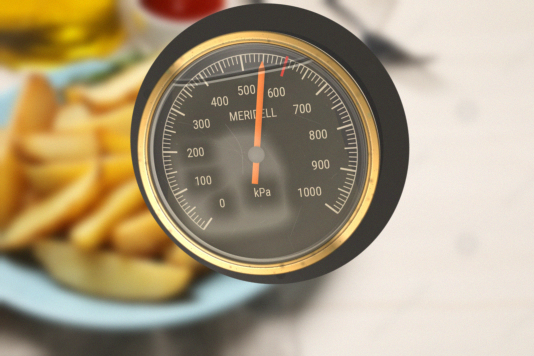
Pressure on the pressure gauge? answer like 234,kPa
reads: 550,kPa
